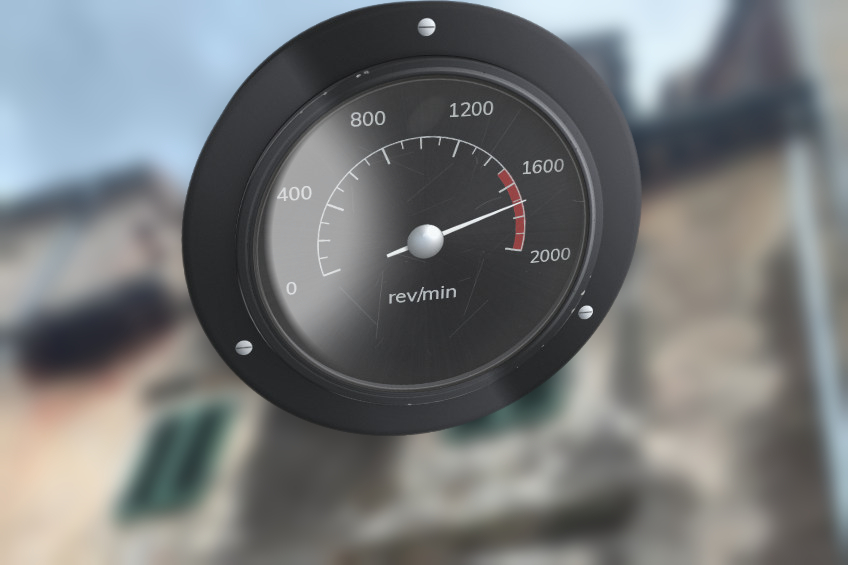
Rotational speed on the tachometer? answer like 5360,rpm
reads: 1700,rpm
